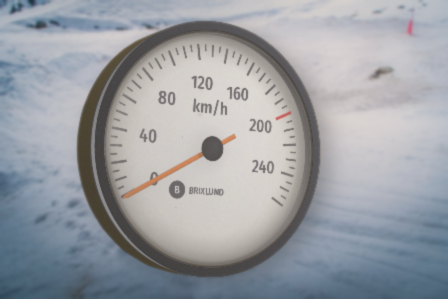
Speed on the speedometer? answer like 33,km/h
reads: 0,km/h
